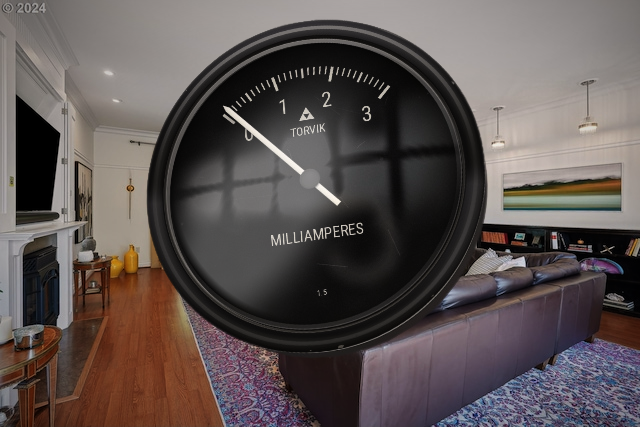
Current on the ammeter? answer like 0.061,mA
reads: 0.1,mA
